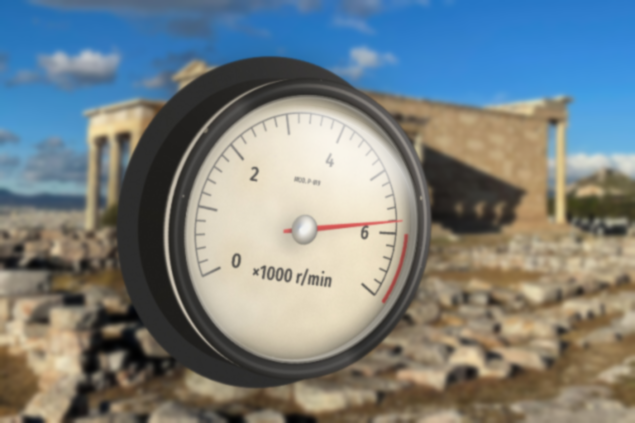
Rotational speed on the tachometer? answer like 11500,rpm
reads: 5800,rpm
